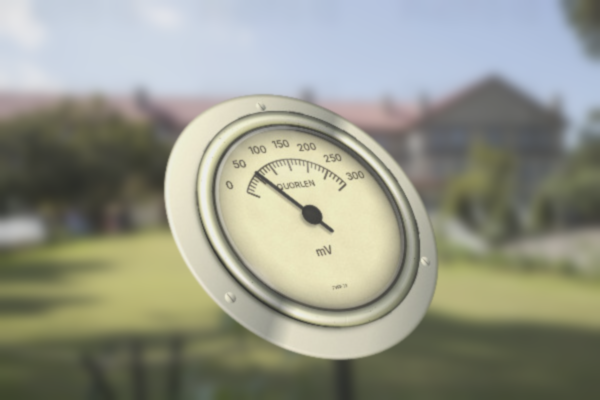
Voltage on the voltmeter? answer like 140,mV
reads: 50,mV
